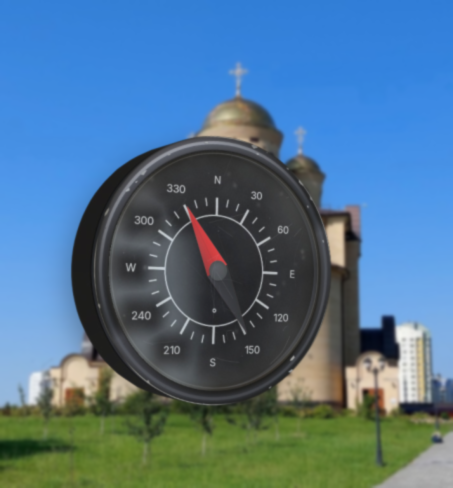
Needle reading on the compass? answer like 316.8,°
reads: 330,°
